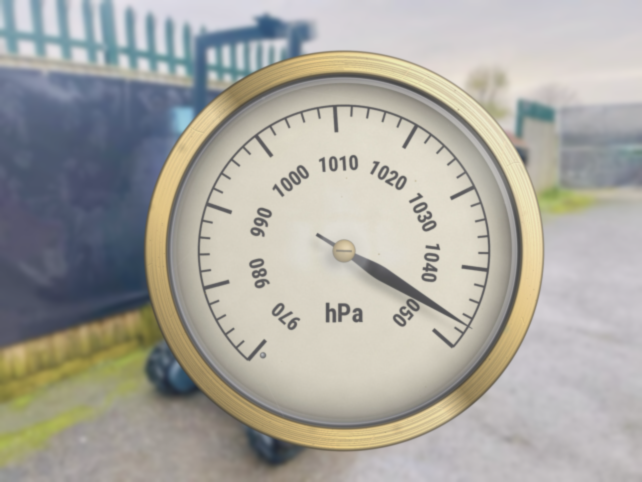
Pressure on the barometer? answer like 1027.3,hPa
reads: 1047,hPa
